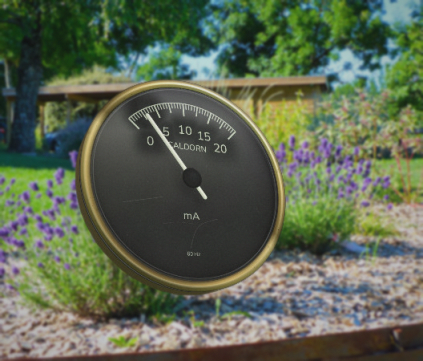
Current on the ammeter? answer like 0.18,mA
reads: 2.5,mA
